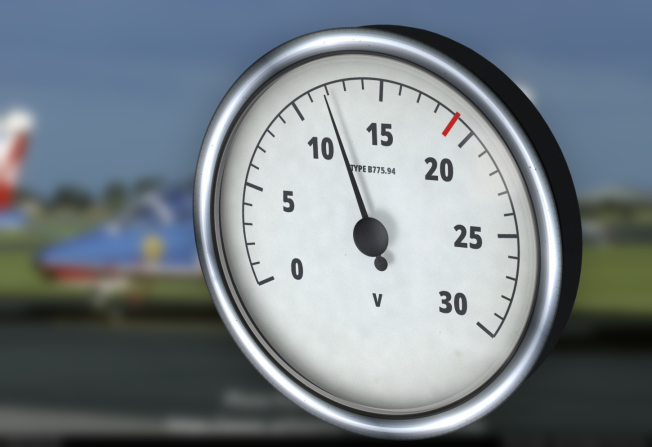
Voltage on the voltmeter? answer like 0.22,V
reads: 12,V
